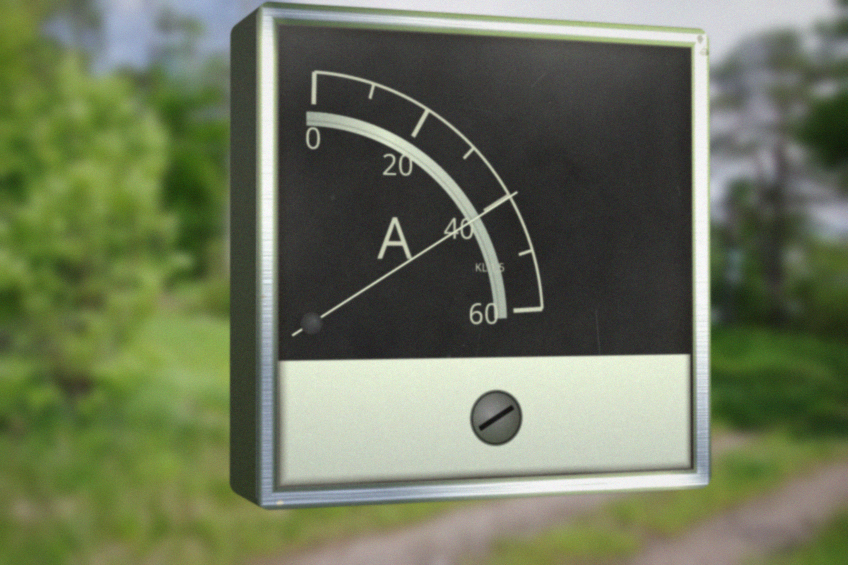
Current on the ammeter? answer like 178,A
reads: 40,A
